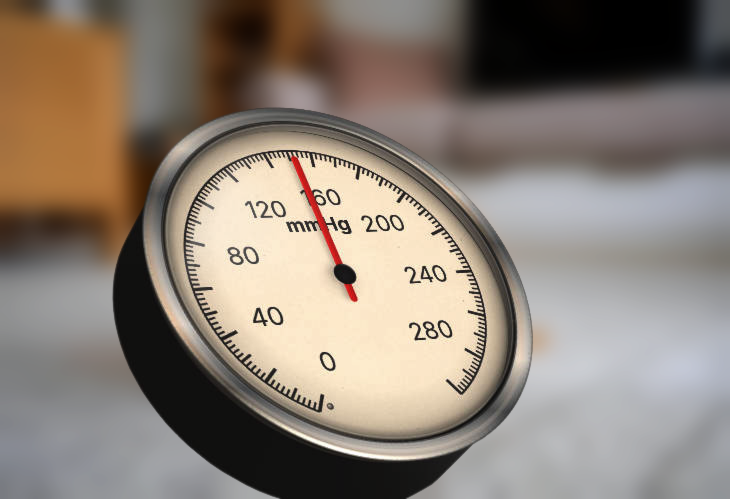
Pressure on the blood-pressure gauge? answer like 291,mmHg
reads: 150,mmHg
